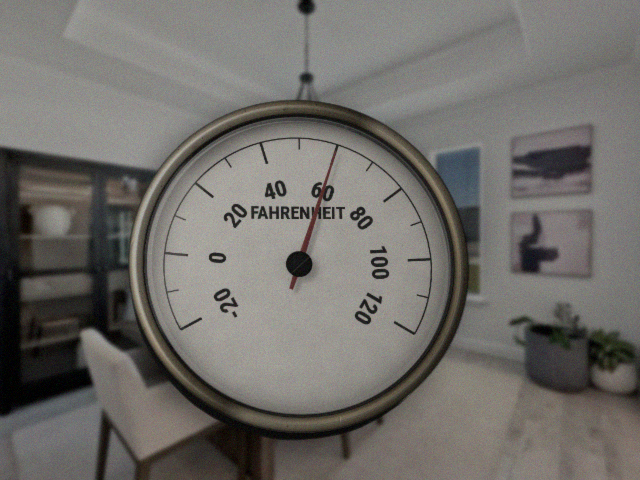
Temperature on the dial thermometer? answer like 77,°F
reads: 60,°F
